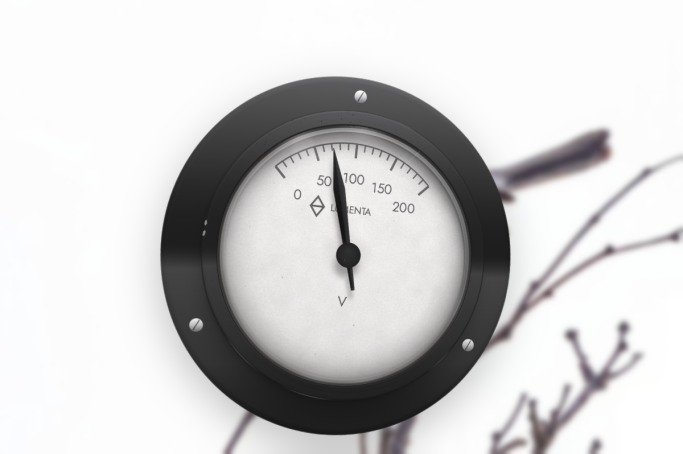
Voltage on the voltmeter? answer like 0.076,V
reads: 70,V
